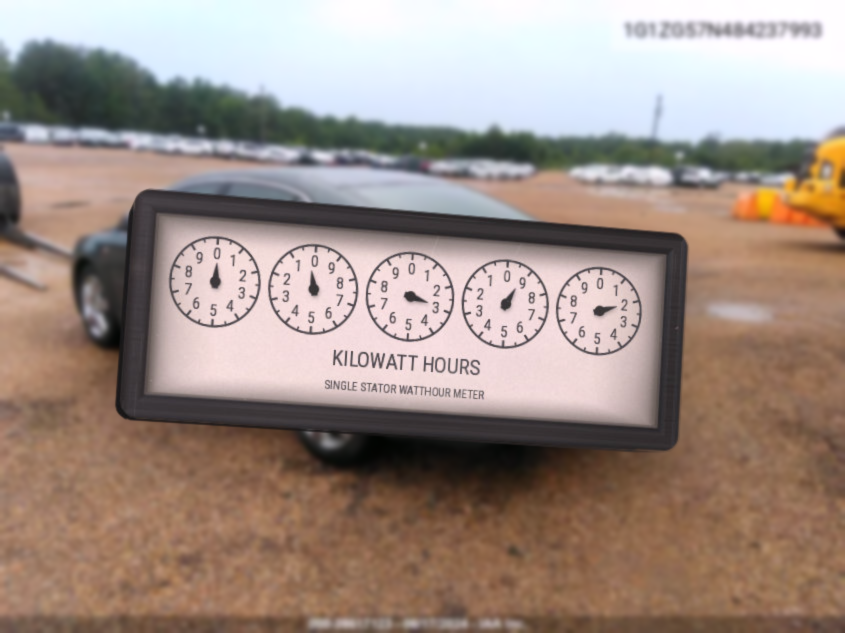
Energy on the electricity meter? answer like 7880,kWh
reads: 292,kWh
